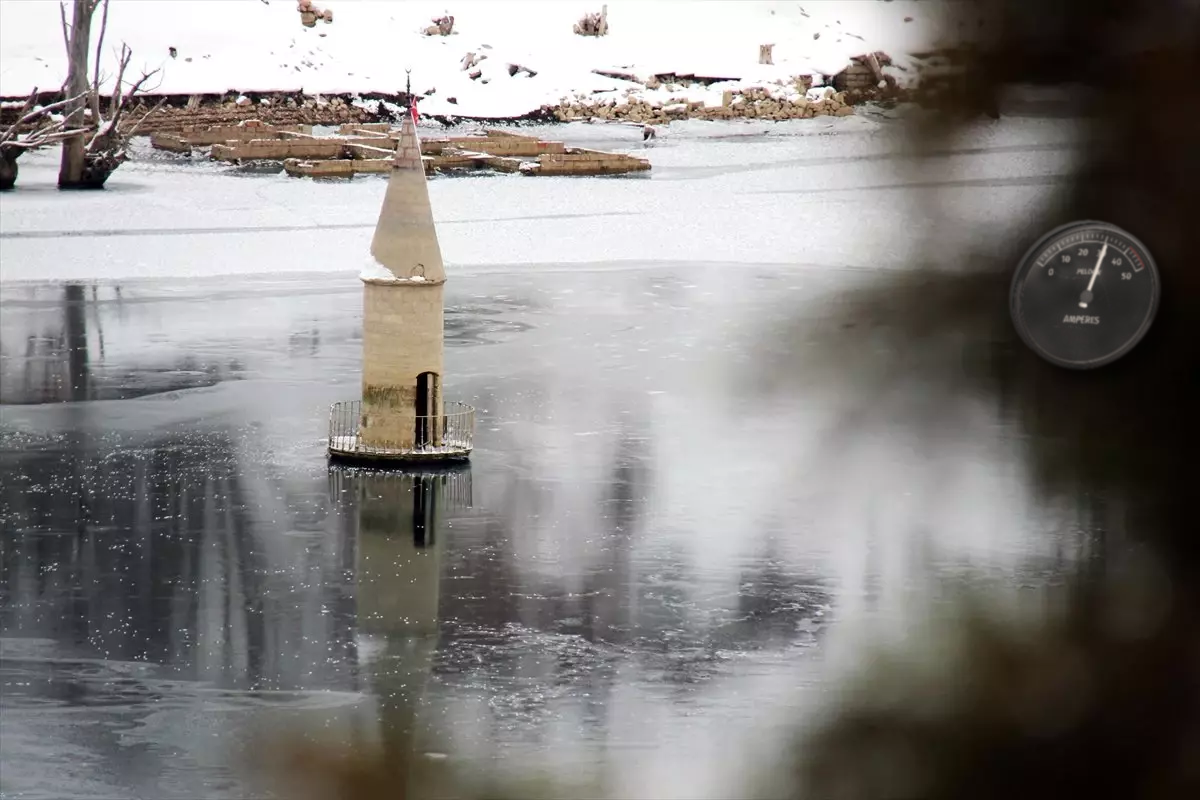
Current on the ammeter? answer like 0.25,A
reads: 30,A
